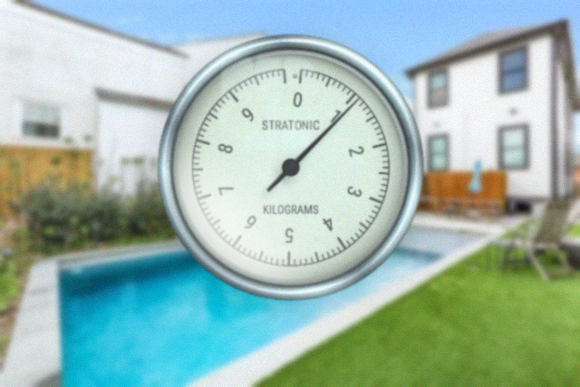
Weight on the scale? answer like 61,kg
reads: 1.1,kg
